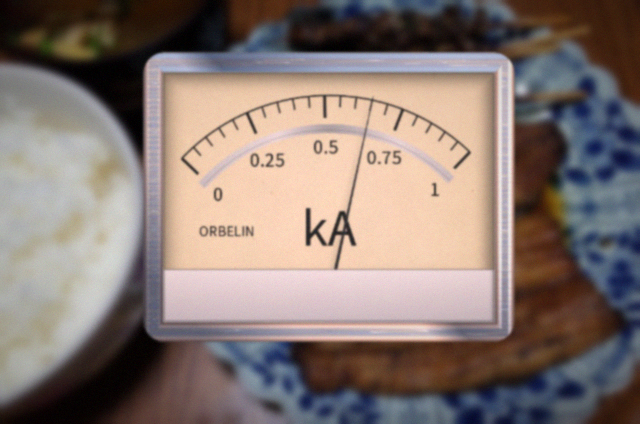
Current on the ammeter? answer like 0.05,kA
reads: 0.65,kA
